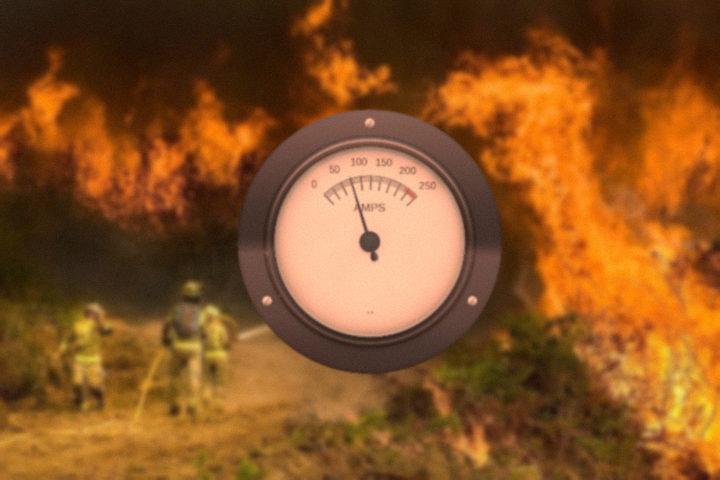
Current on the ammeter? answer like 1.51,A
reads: 75,A
